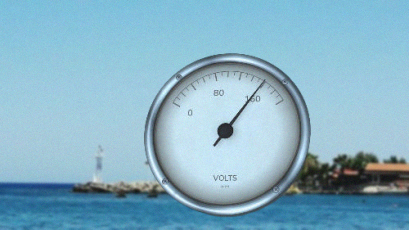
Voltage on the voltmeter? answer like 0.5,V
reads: 160,V
